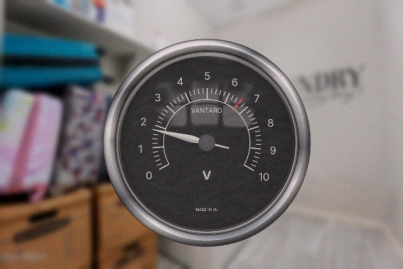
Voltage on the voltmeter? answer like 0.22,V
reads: 1.8,V
